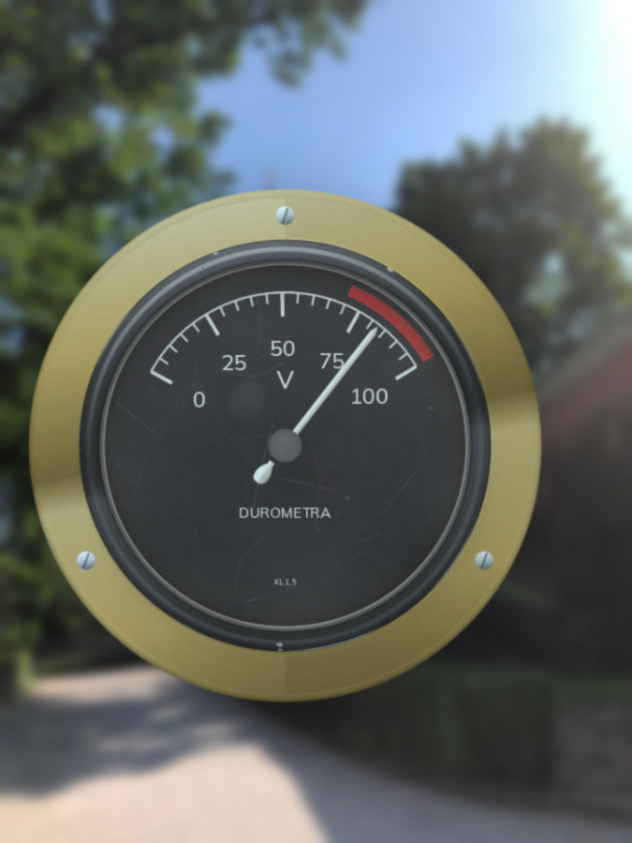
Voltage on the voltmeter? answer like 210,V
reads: 82.5,V
